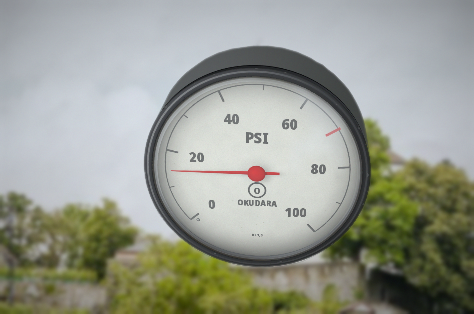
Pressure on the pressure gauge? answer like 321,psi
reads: 15,psi
